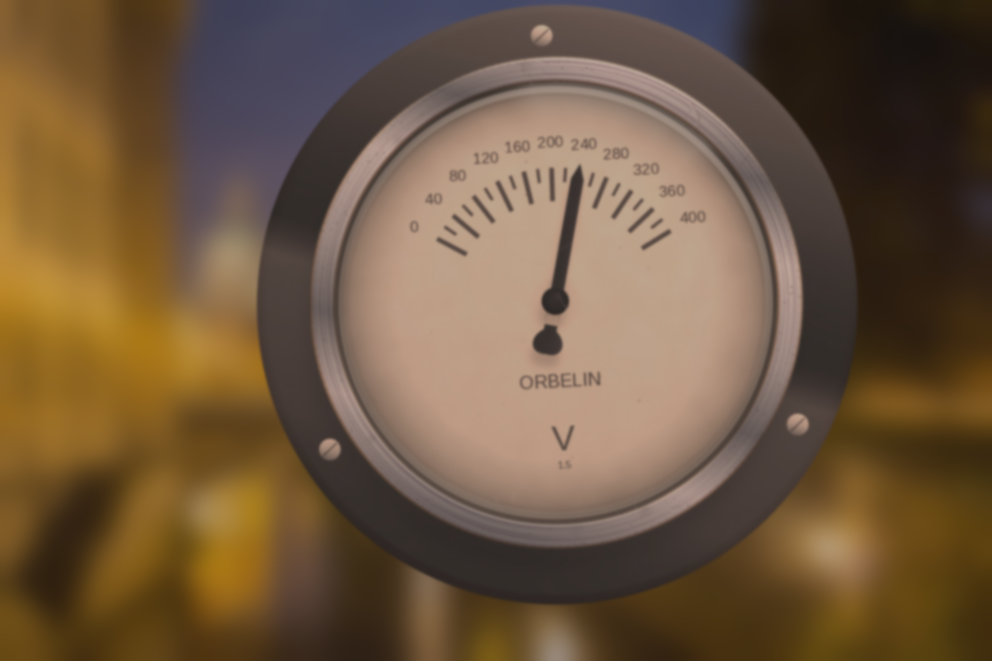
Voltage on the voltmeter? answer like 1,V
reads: 240,V
